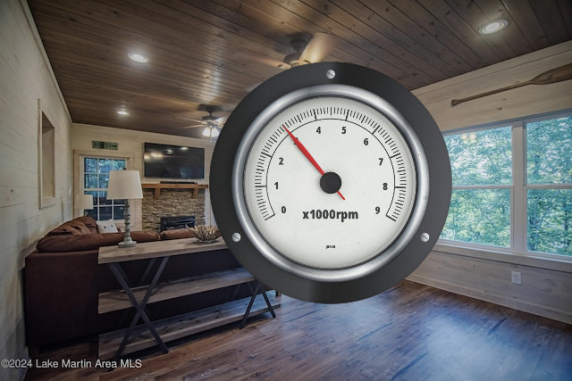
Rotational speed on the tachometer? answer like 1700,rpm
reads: 3000,rpm
